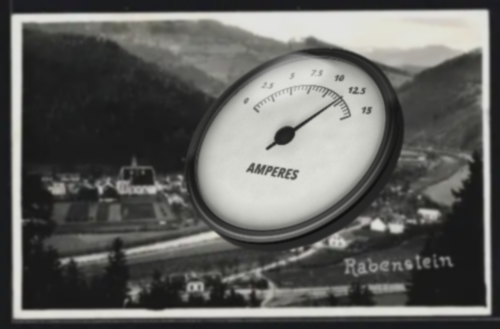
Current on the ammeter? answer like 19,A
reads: 12.5,A
